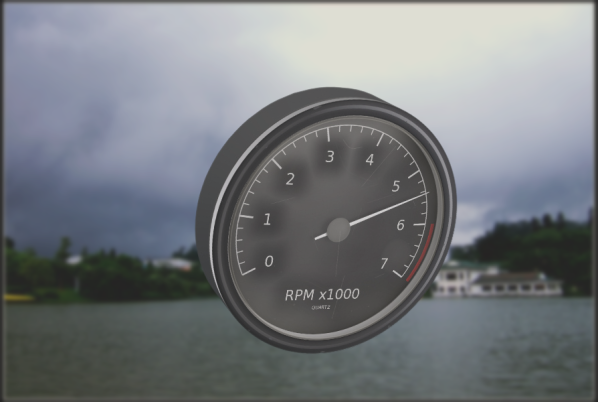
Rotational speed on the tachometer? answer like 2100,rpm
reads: 5400,rpm
